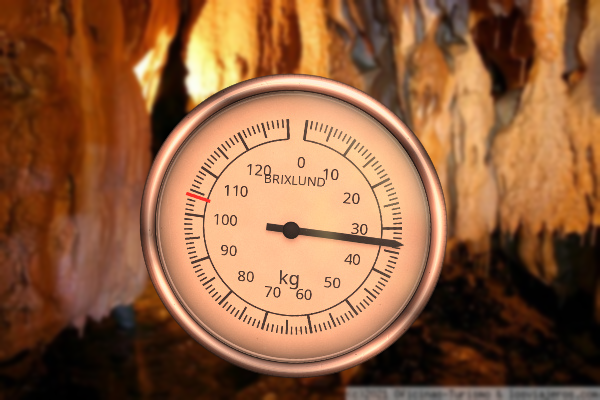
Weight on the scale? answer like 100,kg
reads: 33,kg
